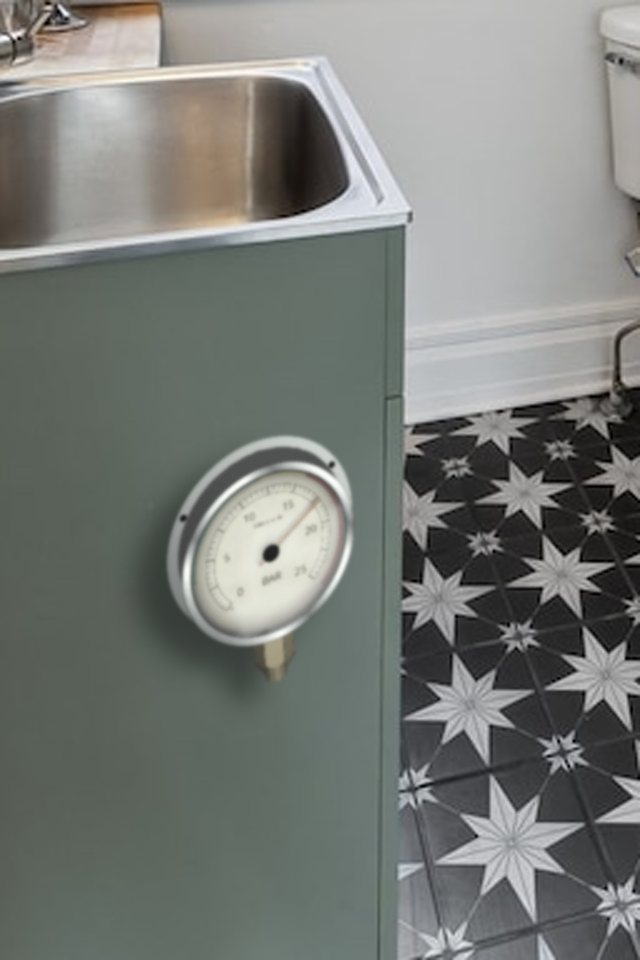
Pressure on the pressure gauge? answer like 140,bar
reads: 17.5,bar
